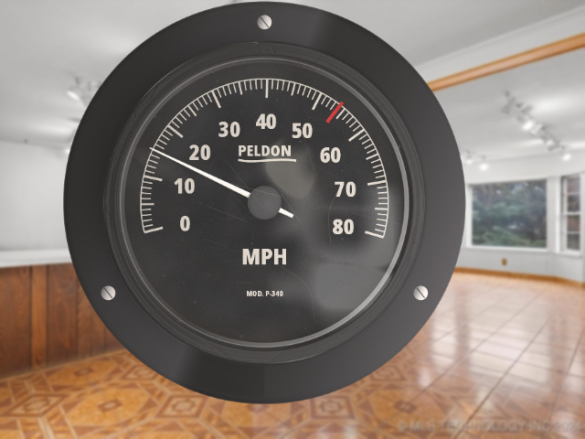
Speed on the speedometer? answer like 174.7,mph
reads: 15,mph
